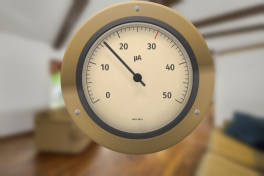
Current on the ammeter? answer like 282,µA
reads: 16,µA
